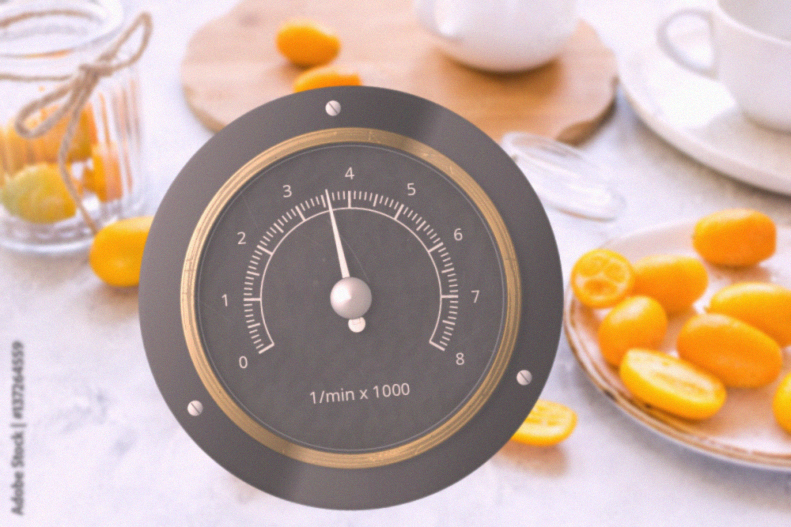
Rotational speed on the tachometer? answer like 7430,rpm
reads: 3600,rpm
